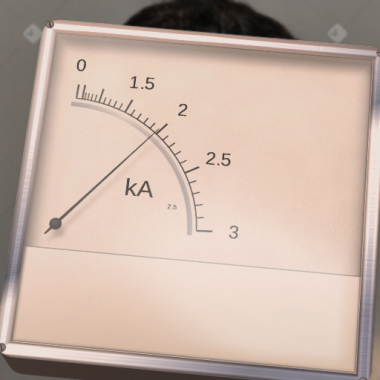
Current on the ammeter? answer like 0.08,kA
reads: 2,kA
